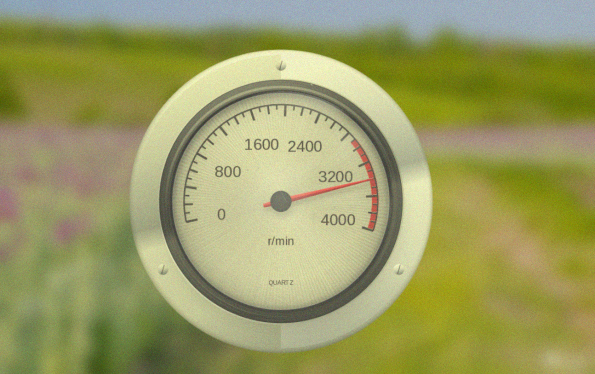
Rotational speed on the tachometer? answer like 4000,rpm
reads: 3400,rpm
